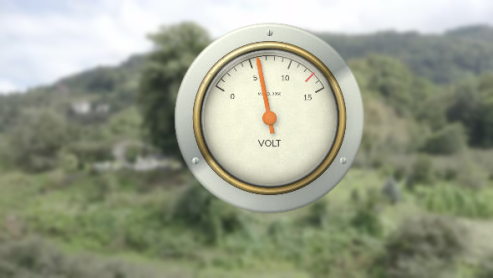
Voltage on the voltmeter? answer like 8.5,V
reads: 6,V
